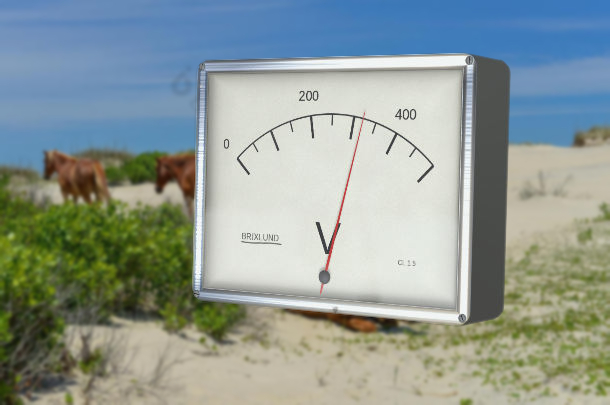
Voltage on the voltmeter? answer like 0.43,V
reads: 325,V
